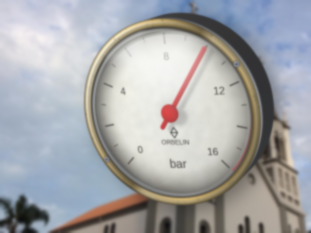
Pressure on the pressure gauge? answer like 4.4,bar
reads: 10,bar
